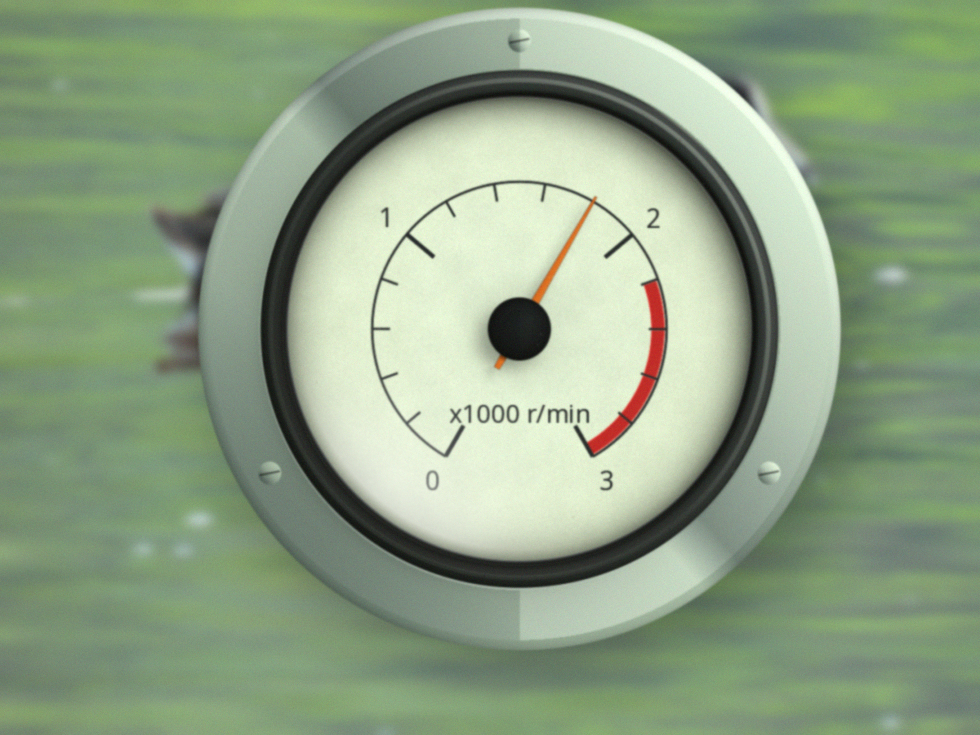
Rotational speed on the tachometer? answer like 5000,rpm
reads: 1800,rpm
